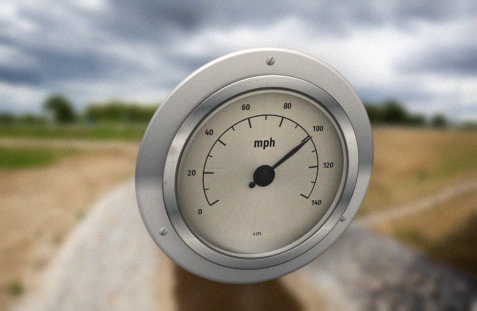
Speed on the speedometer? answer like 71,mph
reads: 100,mph
